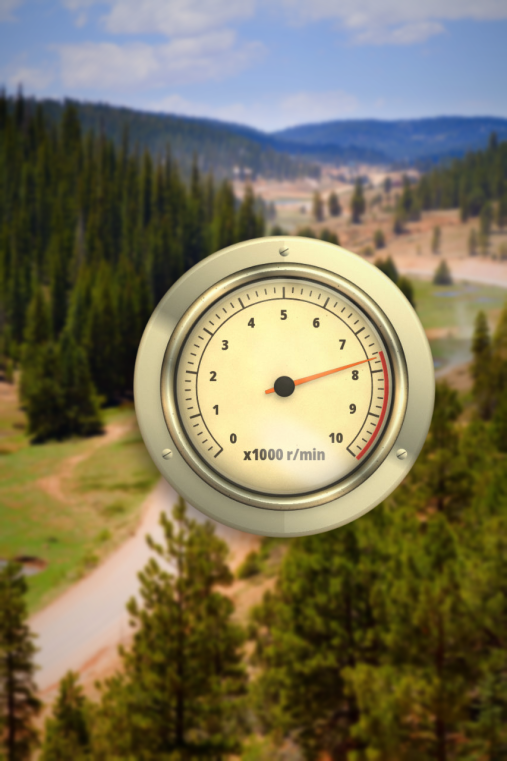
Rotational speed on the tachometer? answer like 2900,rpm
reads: 7700,rpm
